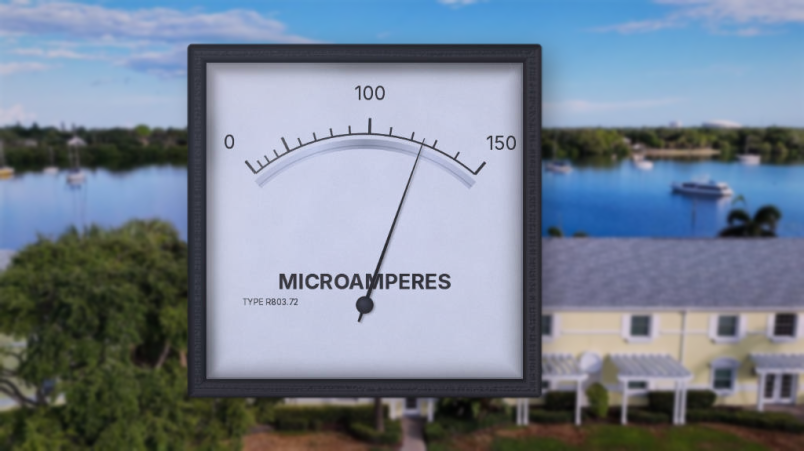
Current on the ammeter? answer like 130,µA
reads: 125,µA
